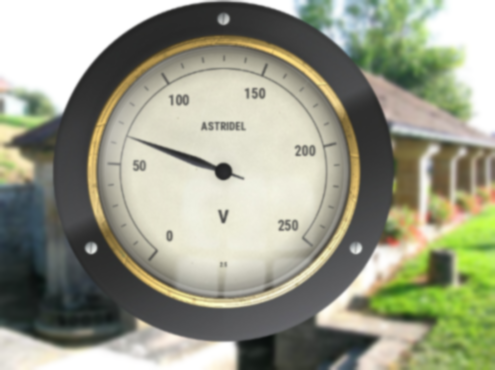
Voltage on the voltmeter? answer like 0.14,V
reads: 65,V
